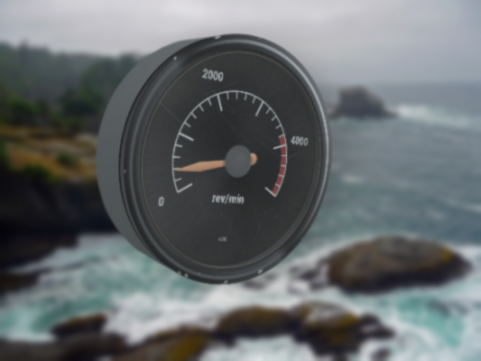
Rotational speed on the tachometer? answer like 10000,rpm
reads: 400,rpm
